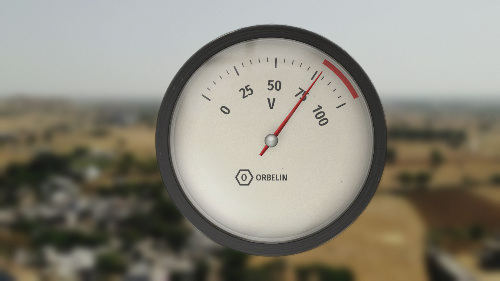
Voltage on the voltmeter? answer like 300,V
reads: 77.5,V
